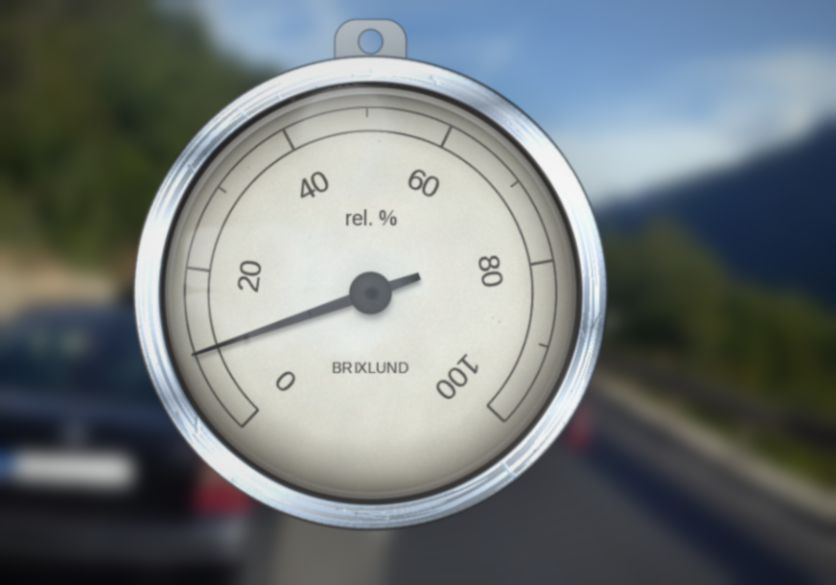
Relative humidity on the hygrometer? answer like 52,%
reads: 10,%
